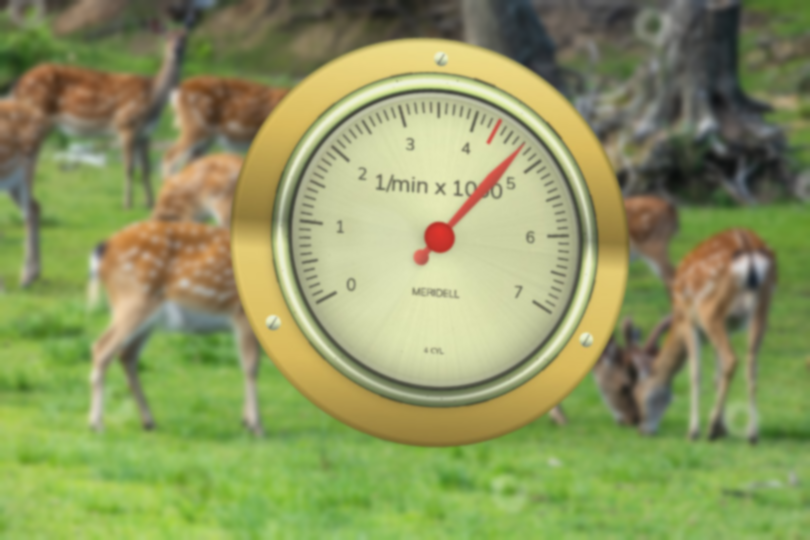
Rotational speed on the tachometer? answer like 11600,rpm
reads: 4700,rpm
